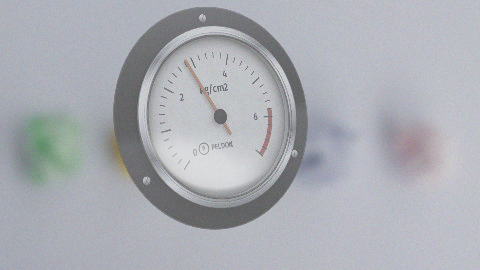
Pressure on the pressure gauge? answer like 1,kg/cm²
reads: 2.8,kg/cm²
